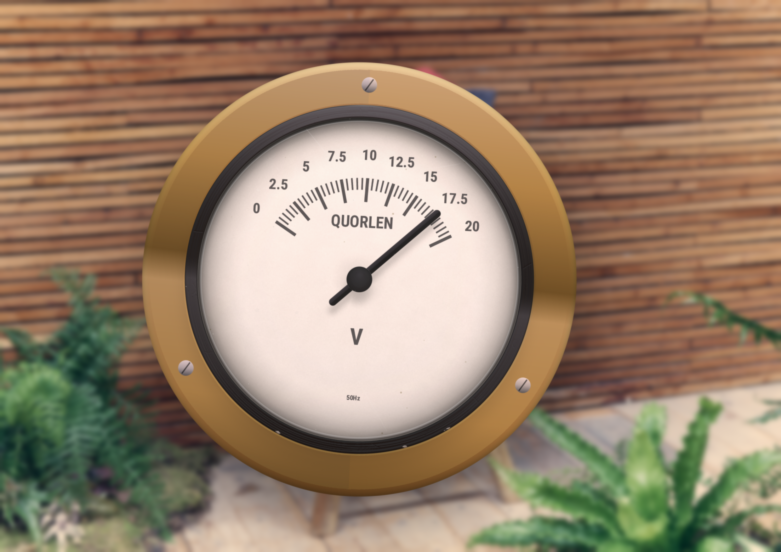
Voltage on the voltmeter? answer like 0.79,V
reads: 17.5,V
